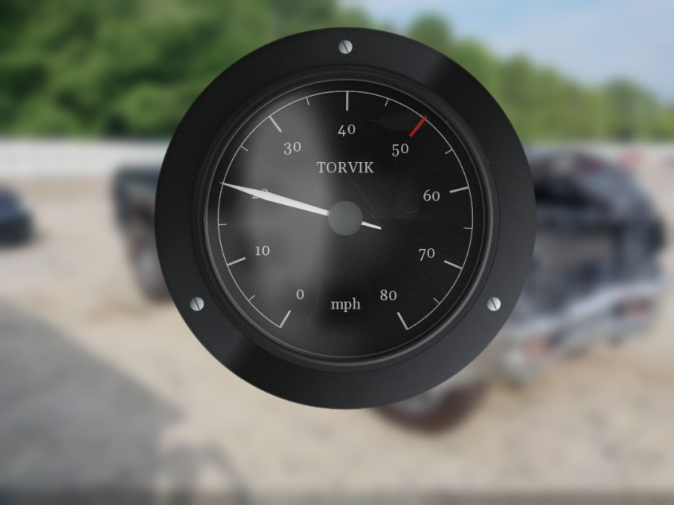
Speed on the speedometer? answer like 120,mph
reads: 20,mph
